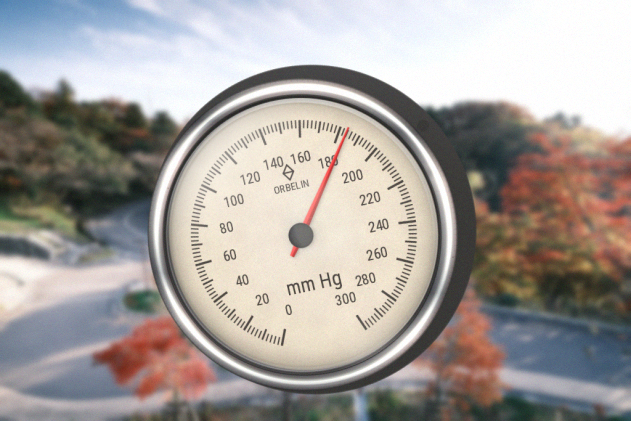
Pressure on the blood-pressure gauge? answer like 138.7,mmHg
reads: 184,mmHg
